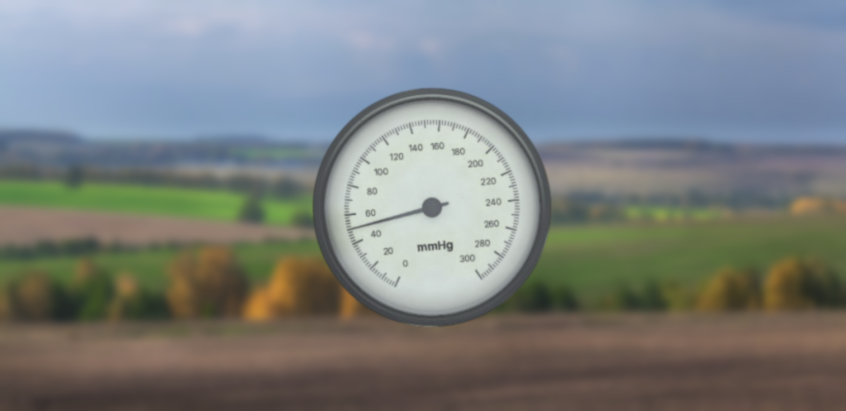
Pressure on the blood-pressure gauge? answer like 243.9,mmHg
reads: 50,mmHg
